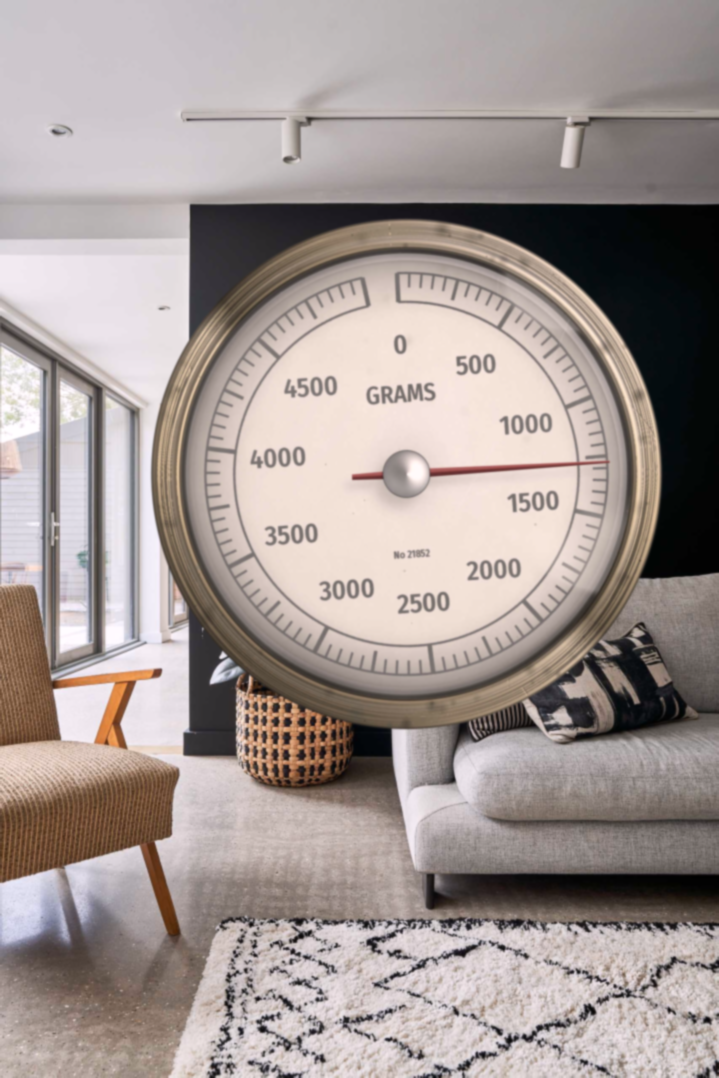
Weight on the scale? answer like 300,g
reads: 1275,g
